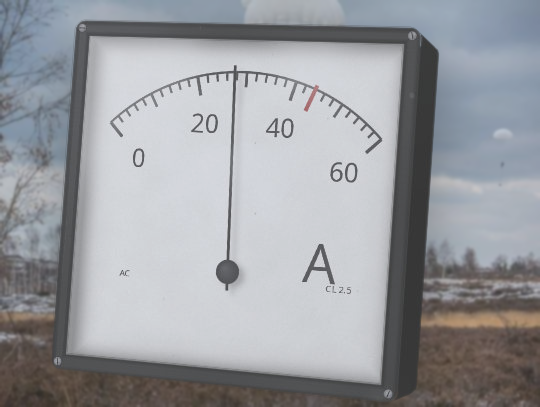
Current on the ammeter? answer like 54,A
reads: 28,A
